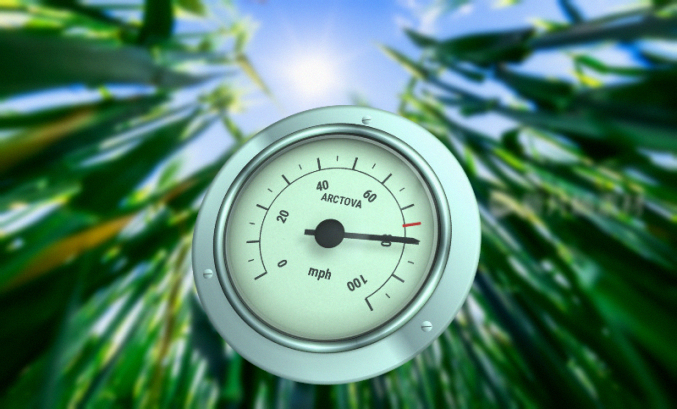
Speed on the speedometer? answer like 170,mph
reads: 80,mph
